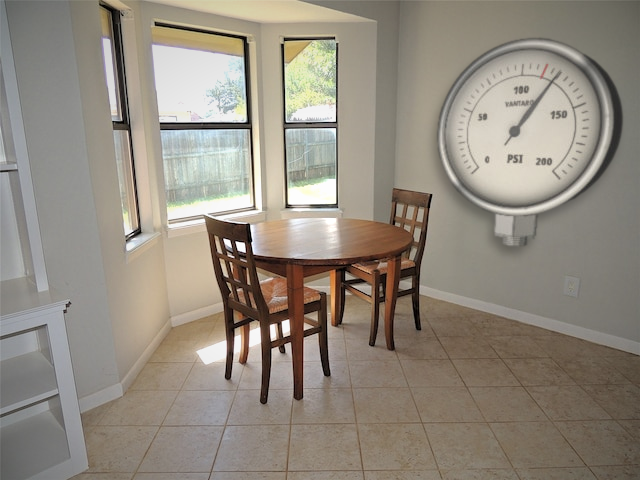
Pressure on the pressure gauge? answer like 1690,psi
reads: 125,psi
